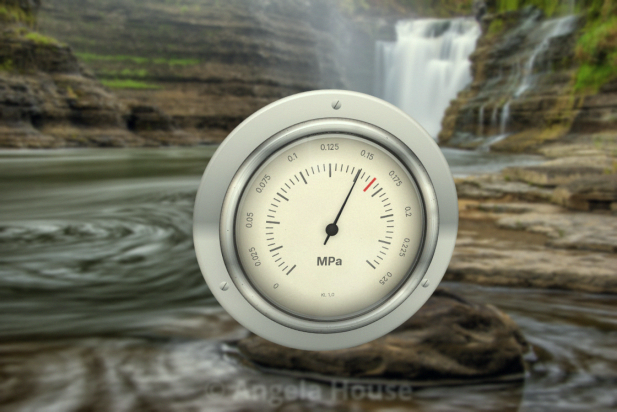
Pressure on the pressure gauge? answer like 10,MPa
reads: 0.15,MPa
